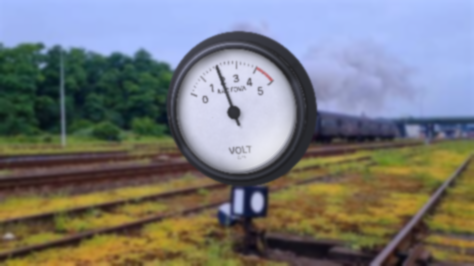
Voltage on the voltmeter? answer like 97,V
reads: 2,V
